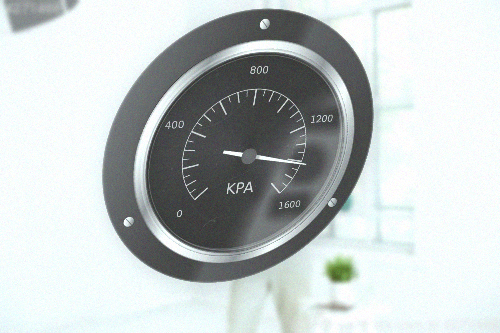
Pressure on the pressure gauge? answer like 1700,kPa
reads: 1400,kPa
